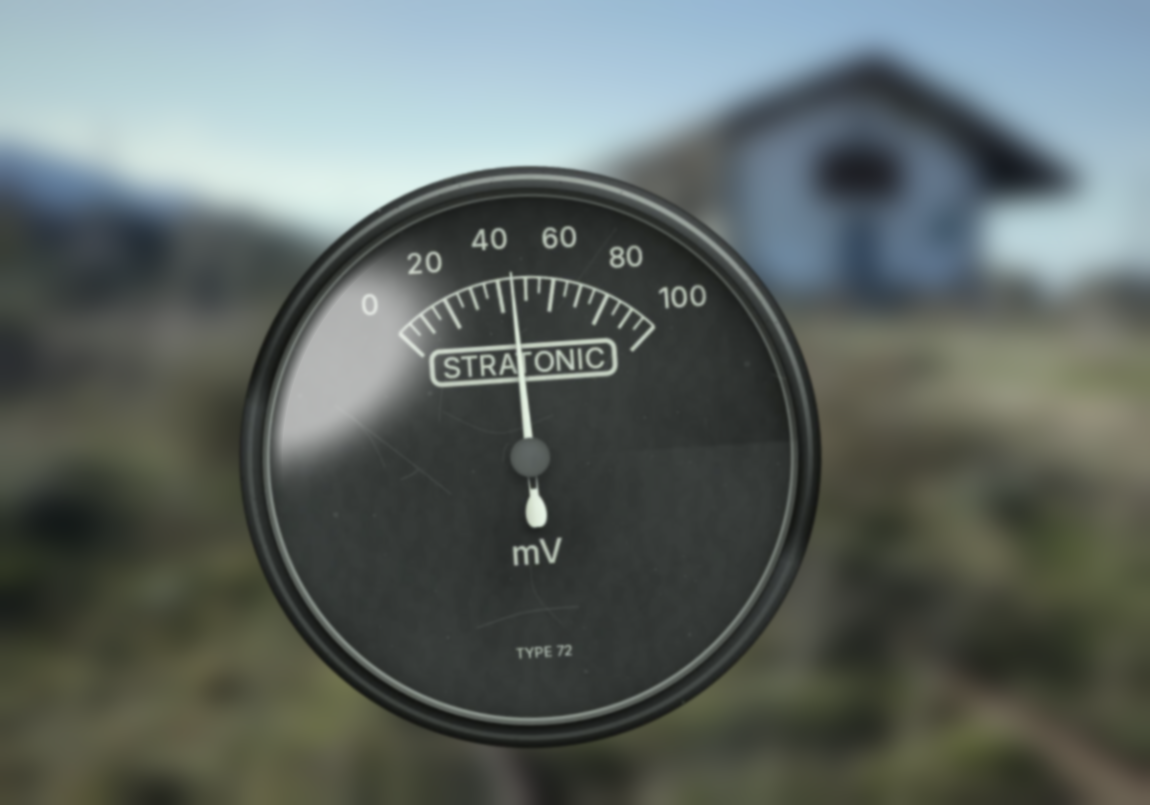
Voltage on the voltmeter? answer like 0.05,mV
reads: 45,mV
